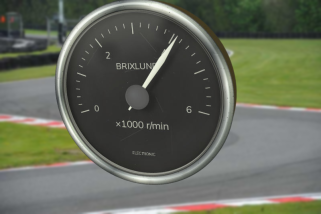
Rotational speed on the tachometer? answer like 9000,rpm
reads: 4100,rpm
